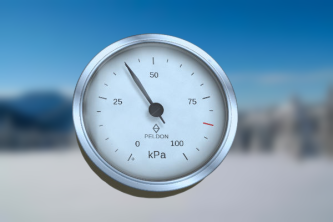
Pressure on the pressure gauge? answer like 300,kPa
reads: 40,kPa
